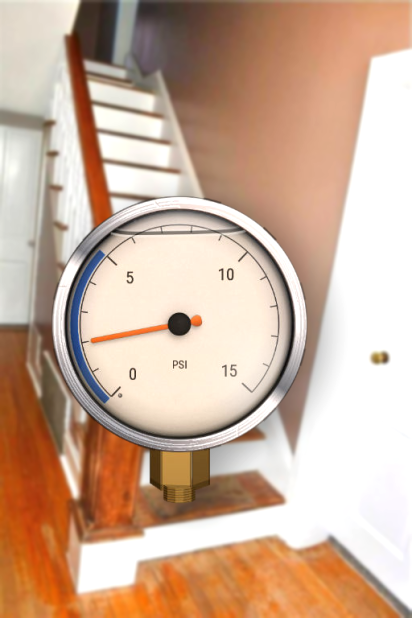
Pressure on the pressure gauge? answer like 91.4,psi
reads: 2,psi
